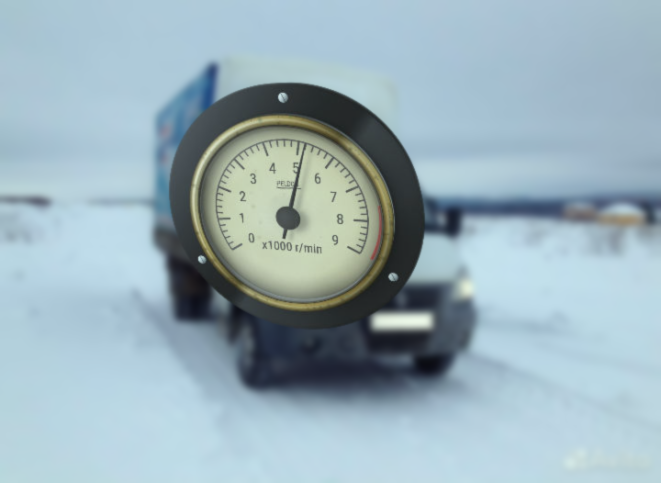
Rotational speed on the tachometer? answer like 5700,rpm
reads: 5200,rpm
